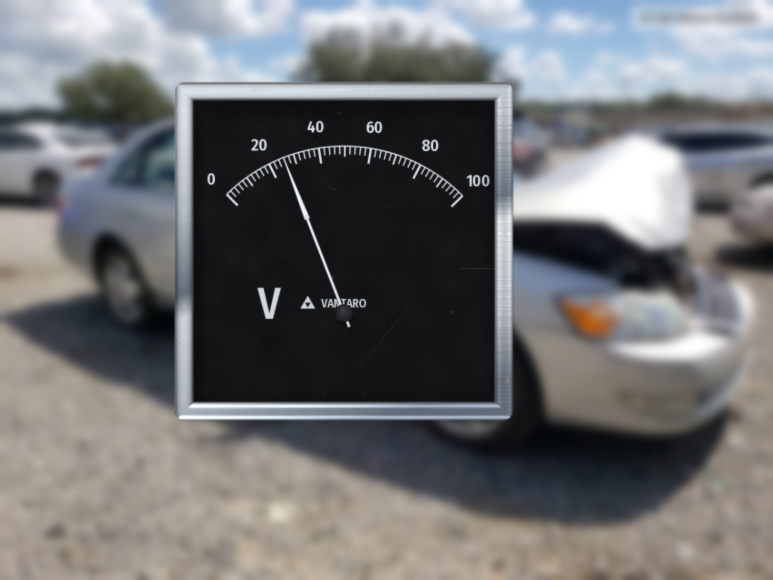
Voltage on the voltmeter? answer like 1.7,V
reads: 26,V
